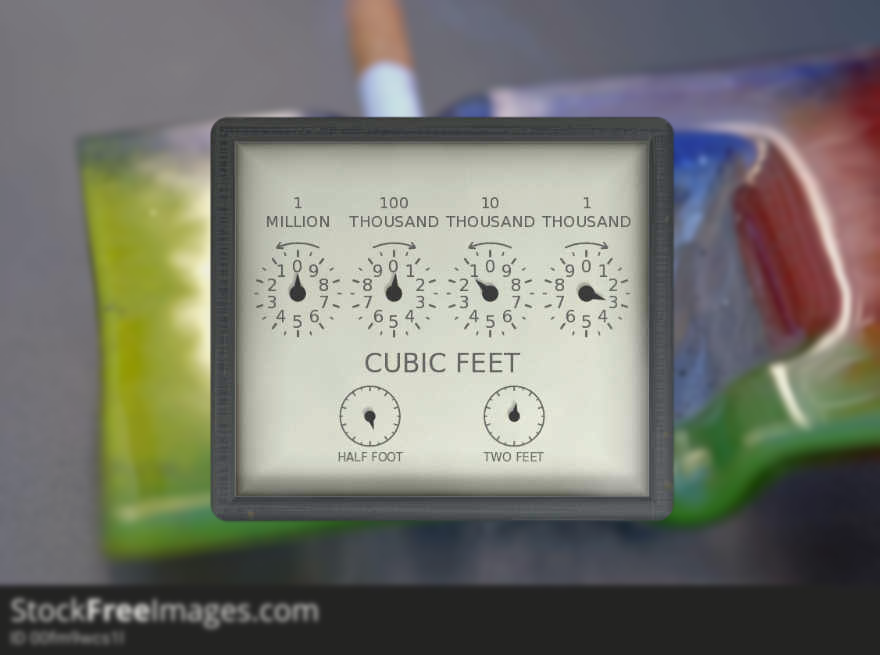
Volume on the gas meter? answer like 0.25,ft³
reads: 1300,ft³
